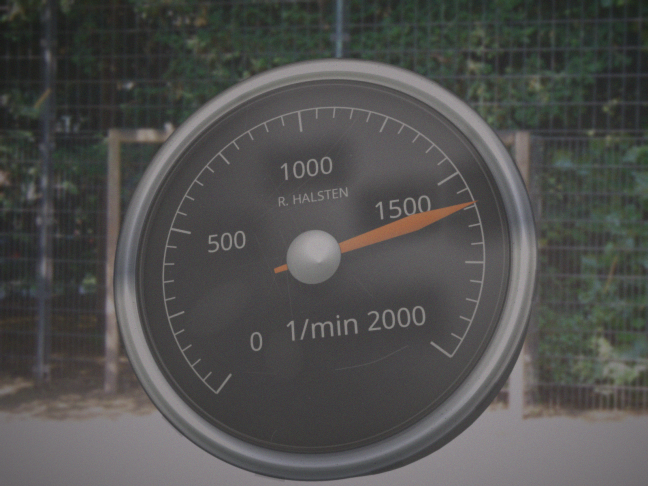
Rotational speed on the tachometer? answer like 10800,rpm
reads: 1600,rpm
